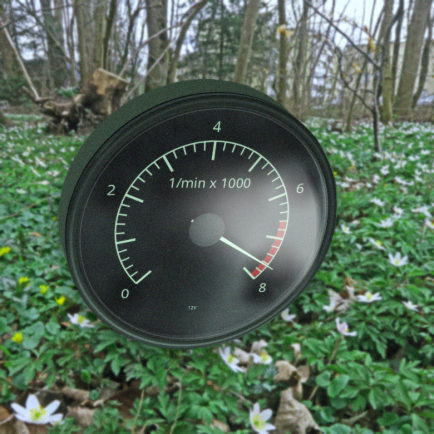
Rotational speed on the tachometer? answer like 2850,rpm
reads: 7600,rpm
